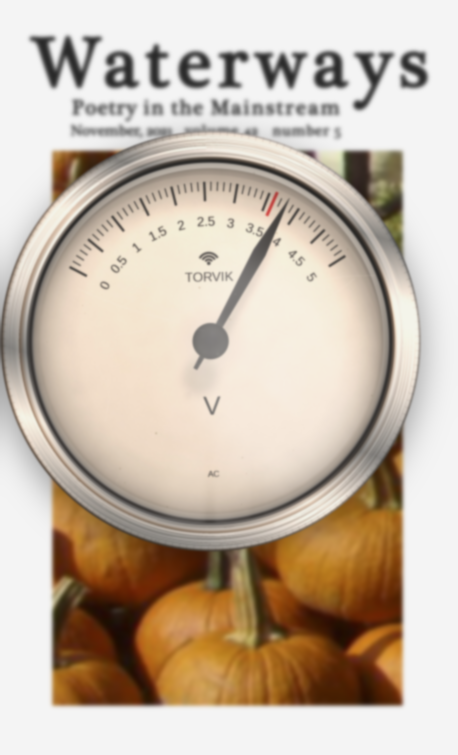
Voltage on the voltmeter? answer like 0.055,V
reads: 3.8,V
